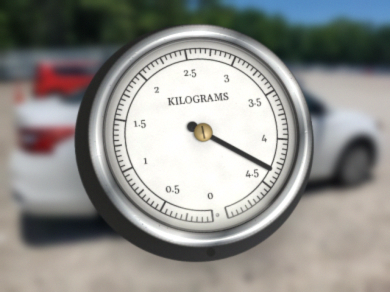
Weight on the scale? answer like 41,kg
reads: 4.35,kg
